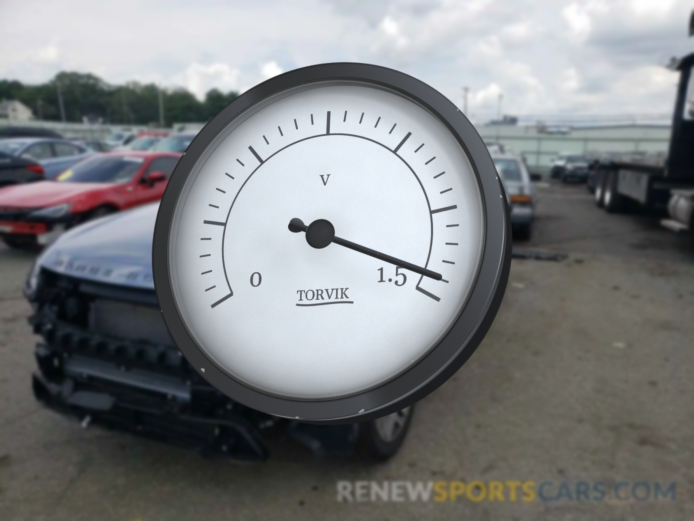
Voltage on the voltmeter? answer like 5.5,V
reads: 1.45,V
